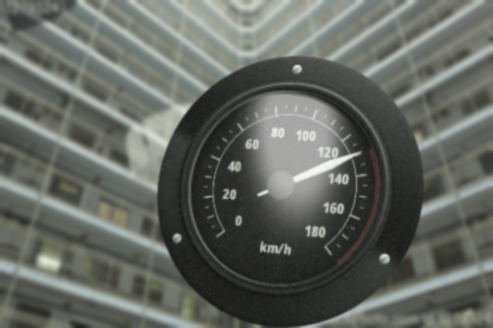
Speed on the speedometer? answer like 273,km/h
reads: 130,km/h
